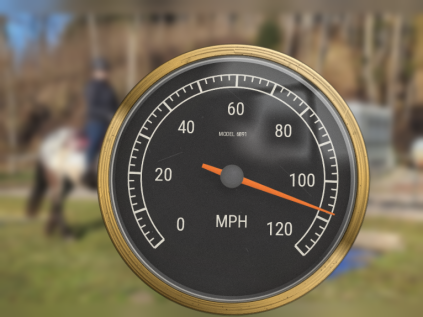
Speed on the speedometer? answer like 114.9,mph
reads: 108,mph
